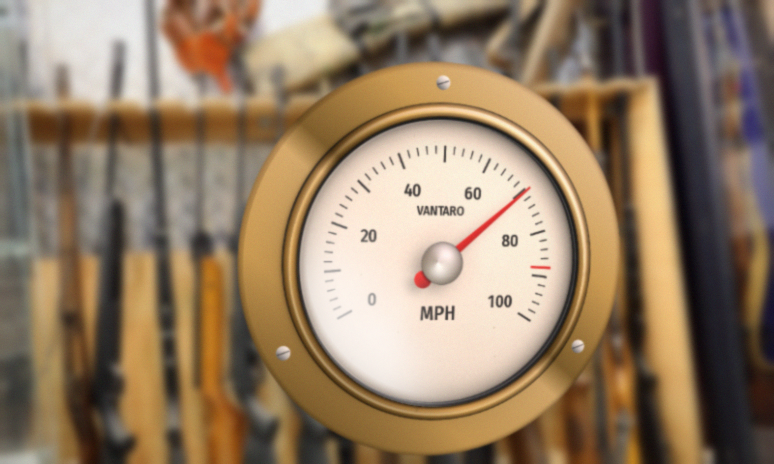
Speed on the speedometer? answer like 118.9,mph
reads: 70,mph
